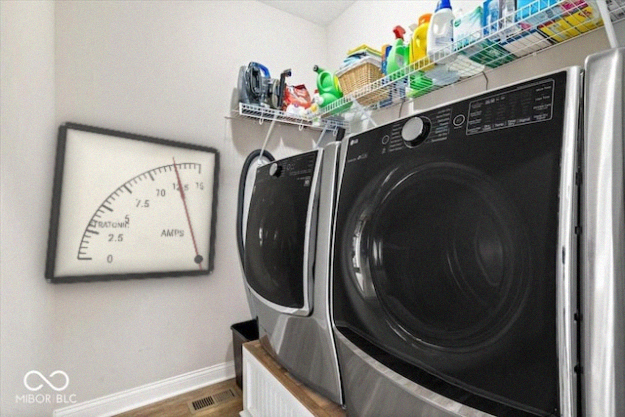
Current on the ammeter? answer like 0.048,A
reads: 12.5,A
